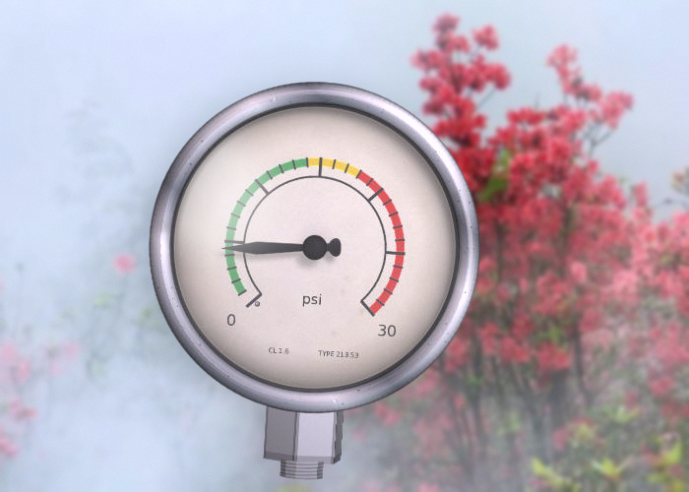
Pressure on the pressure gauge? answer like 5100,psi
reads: 4.5,psi
